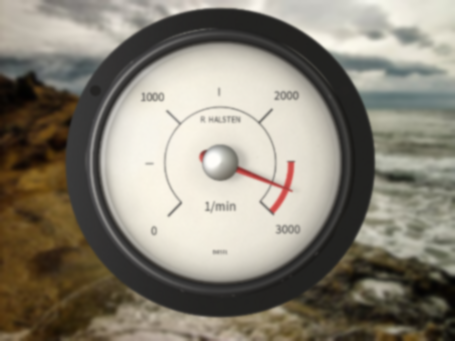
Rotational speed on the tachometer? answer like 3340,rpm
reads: 2750,rpm
